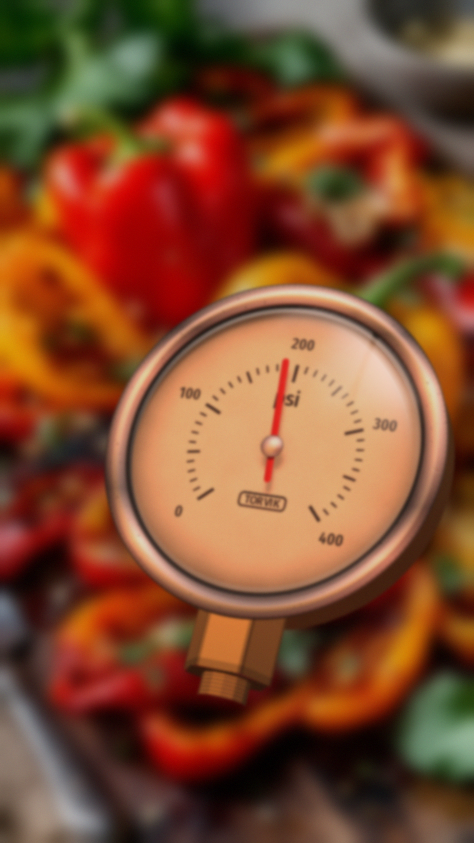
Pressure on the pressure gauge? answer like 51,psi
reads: 190,psi
